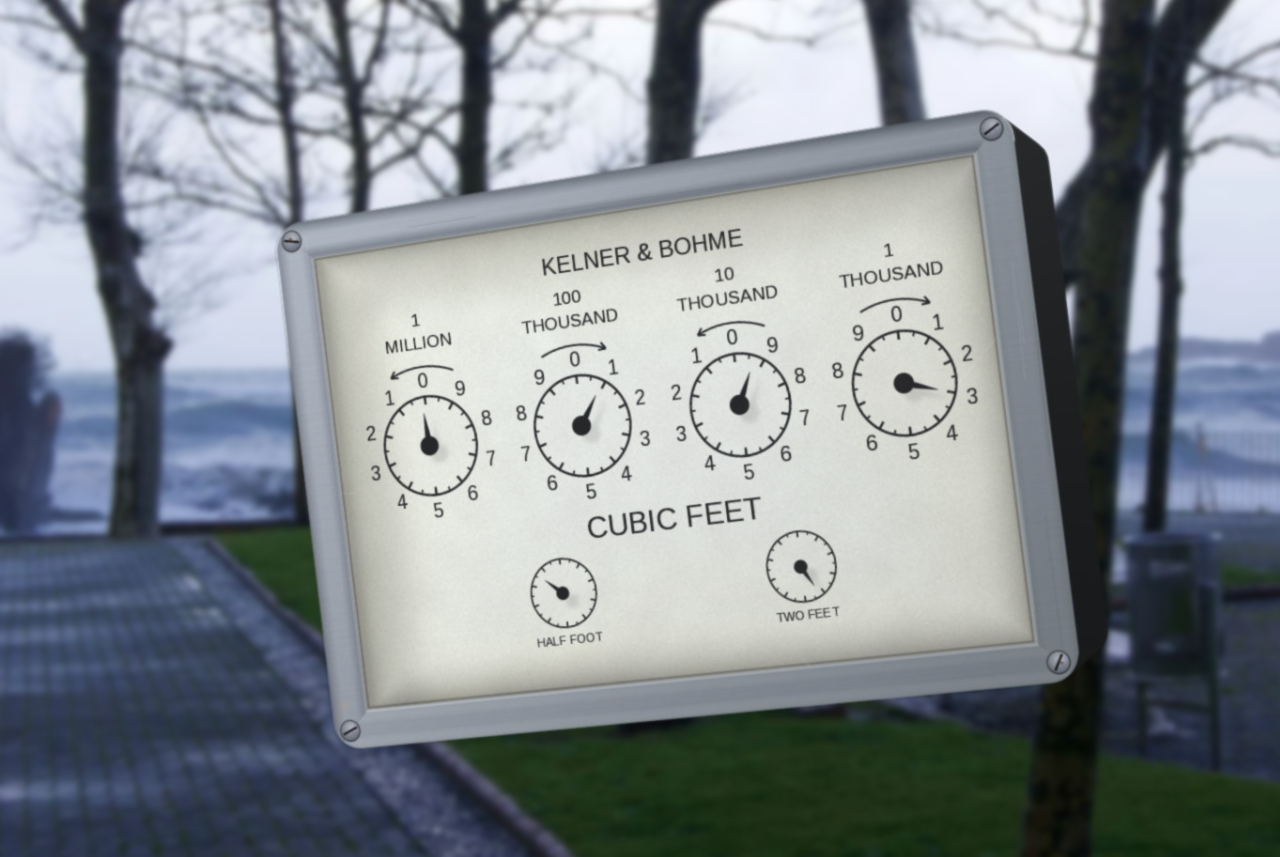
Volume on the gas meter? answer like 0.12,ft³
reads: 9300,ft³
